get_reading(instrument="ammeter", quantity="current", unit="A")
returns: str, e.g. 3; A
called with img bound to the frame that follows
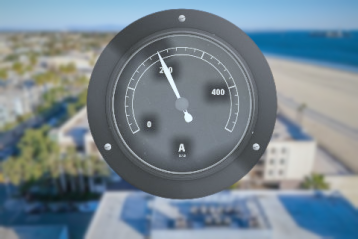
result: 200; A
